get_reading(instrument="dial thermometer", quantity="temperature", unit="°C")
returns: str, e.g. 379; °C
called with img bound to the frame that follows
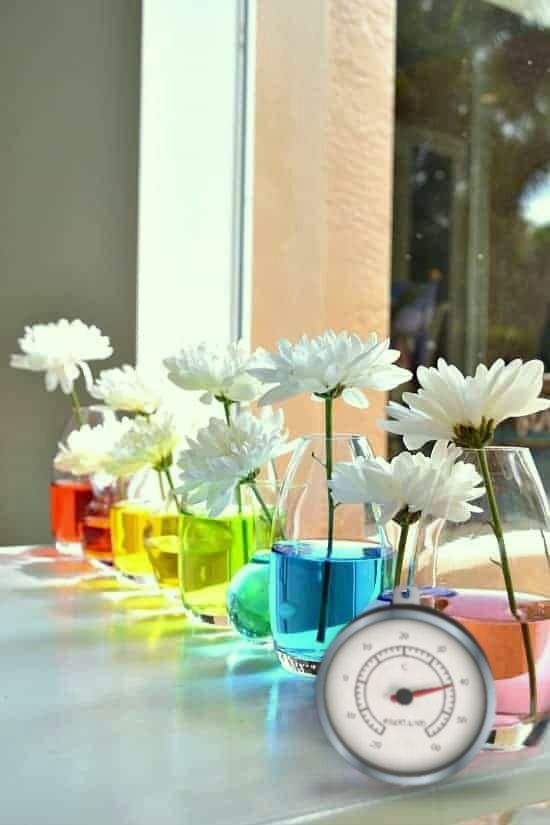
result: 40; °C
